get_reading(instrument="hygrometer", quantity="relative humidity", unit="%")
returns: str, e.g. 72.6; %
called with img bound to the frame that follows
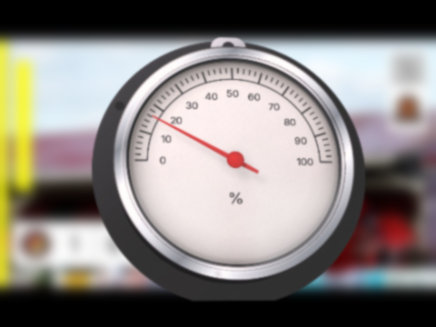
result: 16; %
